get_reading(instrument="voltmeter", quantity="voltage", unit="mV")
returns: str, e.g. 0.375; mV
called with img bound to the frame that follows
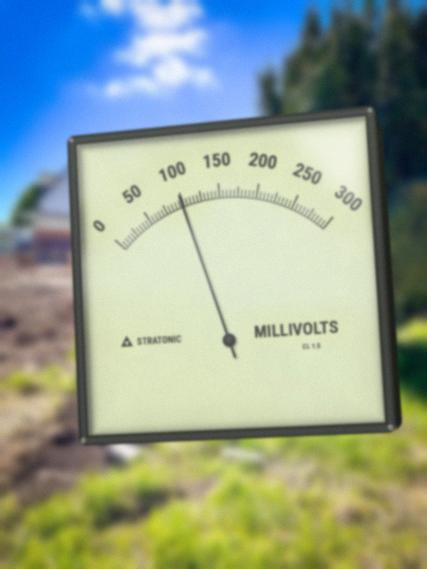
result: 100; mV
